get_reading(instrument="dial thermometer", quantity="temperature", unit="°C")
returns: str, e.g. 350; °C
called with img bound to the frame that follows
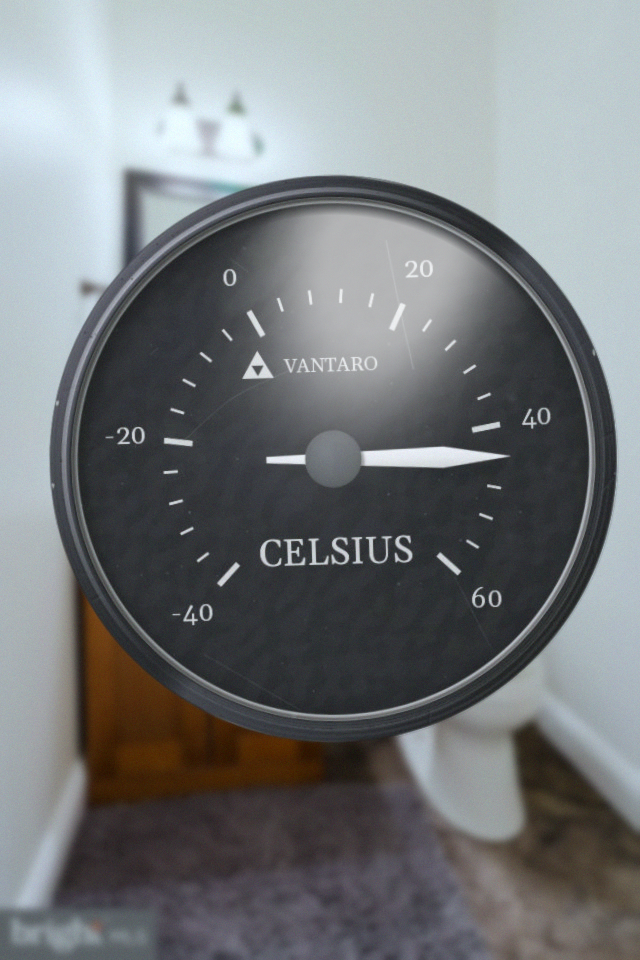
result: 44; °C
